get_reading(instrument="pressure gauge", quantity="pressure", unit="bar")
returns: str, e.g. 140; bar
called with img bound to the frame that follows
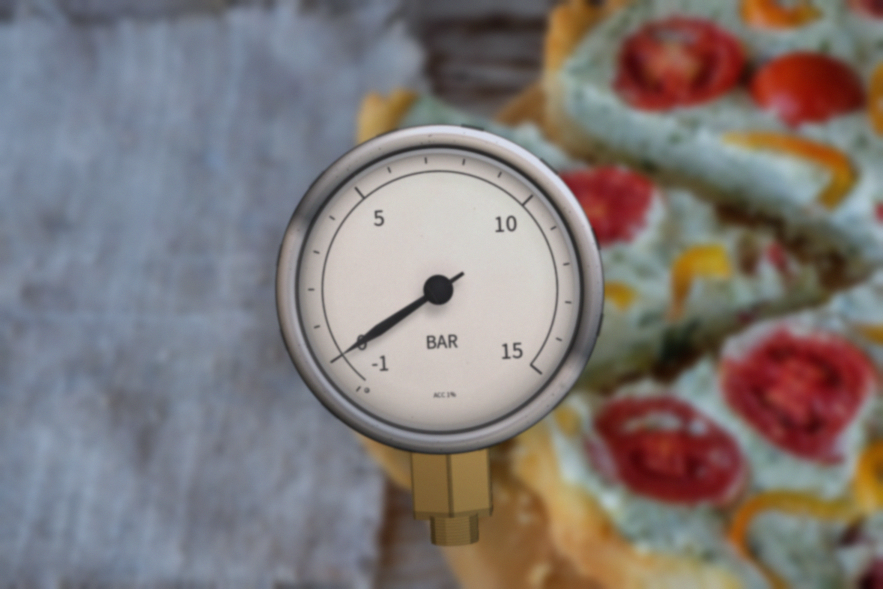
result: 0; bar
